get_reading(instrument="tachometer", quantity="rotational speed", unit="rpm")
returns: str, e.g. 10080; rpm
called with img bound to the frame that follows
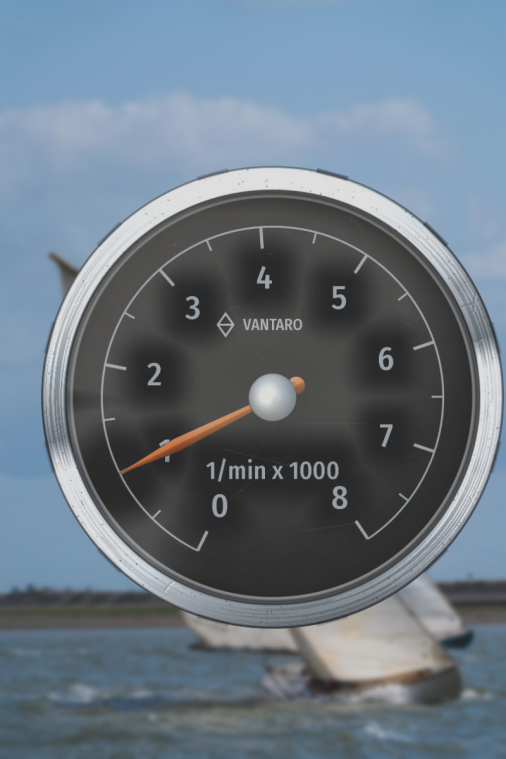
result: 1000; rpm
